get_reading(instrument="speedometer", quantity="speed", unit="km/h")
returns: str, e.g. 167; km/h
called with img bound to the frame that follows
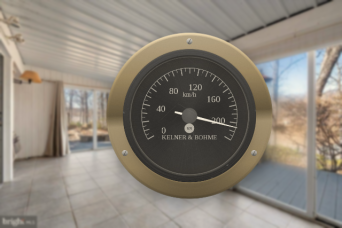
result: 205; km/h
